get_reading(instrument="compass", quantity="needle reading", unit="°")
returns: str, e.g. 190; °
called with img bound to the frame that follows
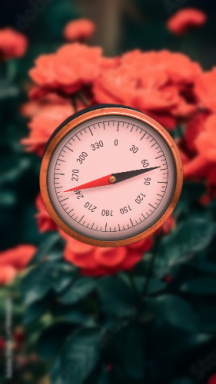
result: 250; °
